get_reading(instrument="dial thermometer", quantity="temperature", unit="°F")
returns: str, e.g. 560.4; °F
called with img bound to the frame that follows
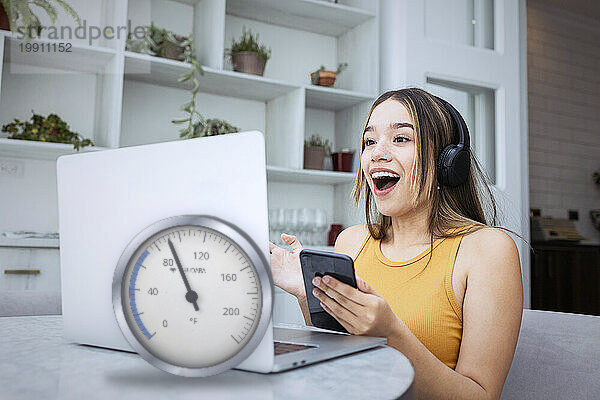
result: 92; °F
